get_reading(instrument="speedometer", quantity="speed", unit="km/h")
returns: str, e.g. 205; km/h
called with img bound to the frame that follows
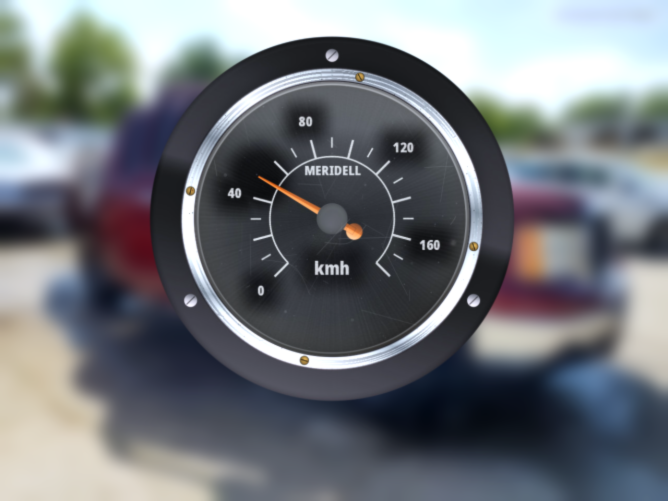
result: 50; km/h
